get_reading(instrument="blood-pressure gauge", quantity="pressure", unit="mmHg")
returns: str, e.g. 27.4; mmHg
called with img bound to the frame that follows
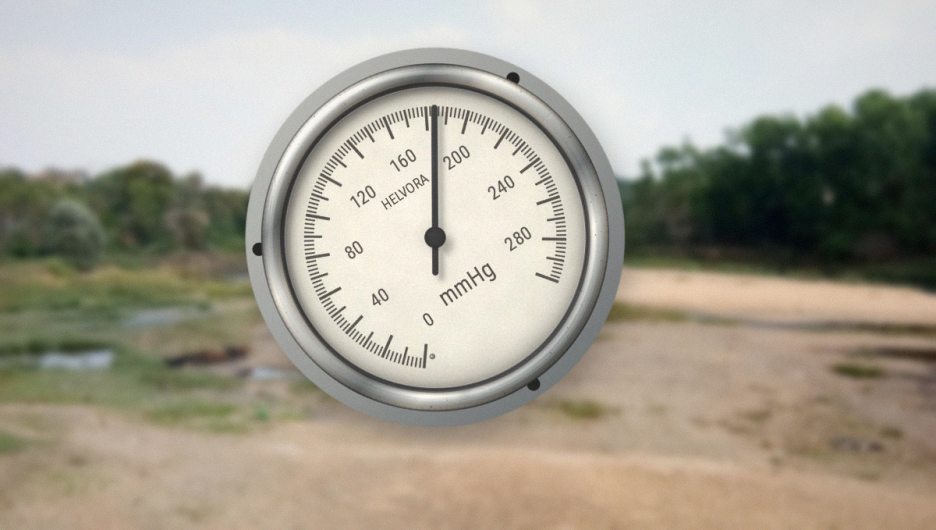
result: 184; mmHg
